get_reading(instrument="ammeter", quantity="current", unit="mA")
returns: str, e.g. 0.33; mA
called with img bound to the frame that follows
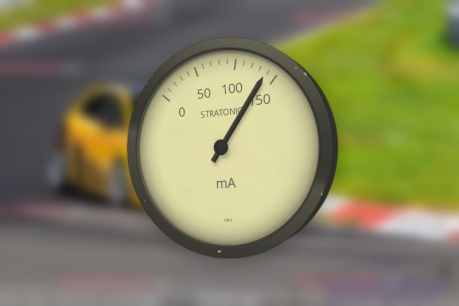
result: 140; mA
